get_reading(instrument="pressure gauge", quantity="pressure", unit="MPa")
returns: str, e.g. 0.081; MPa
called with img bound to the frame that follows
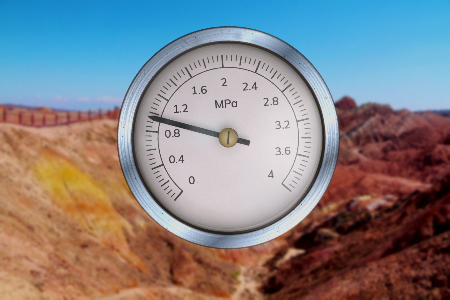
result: 0.95; MPa
